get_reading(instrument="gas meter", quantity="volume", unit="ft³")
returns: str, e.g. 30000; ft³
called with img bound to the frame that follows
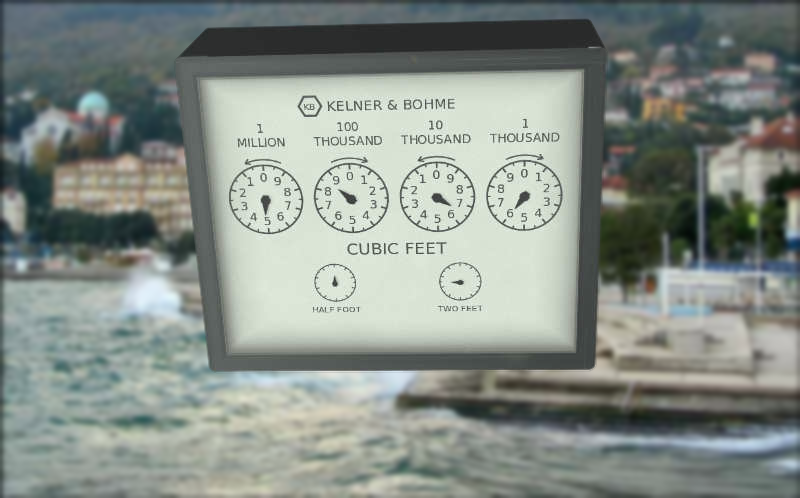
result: 486600; ft³
